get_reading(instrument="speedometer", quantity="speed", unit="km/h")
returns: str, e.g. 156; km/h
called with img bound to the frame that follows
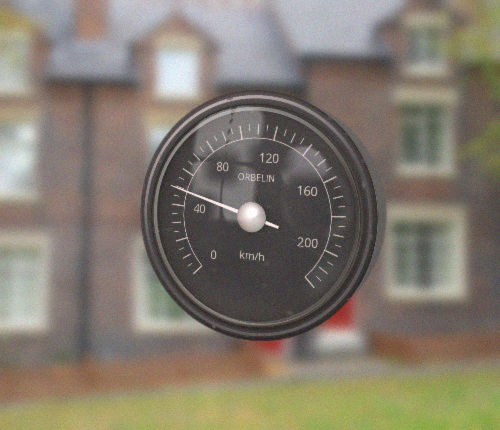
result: 50; km/h
